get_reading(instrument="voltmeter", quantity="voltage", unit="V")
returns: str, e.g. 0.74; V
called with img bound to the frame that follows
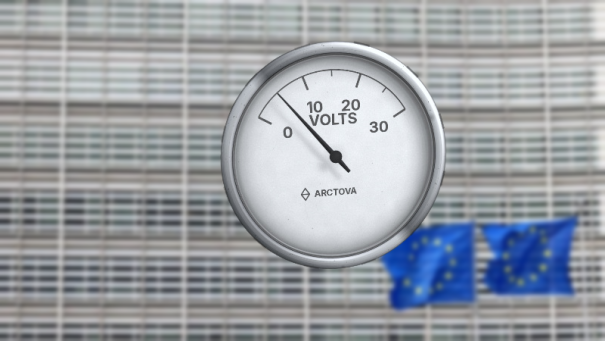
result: 5; V
